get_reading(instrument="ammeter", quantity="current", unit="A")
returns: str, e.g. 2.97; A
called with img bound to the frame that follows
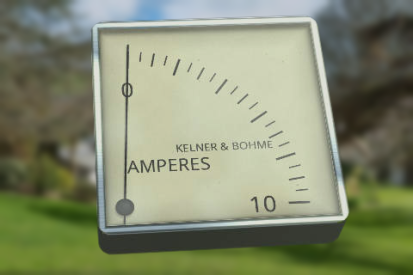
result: 0; A
